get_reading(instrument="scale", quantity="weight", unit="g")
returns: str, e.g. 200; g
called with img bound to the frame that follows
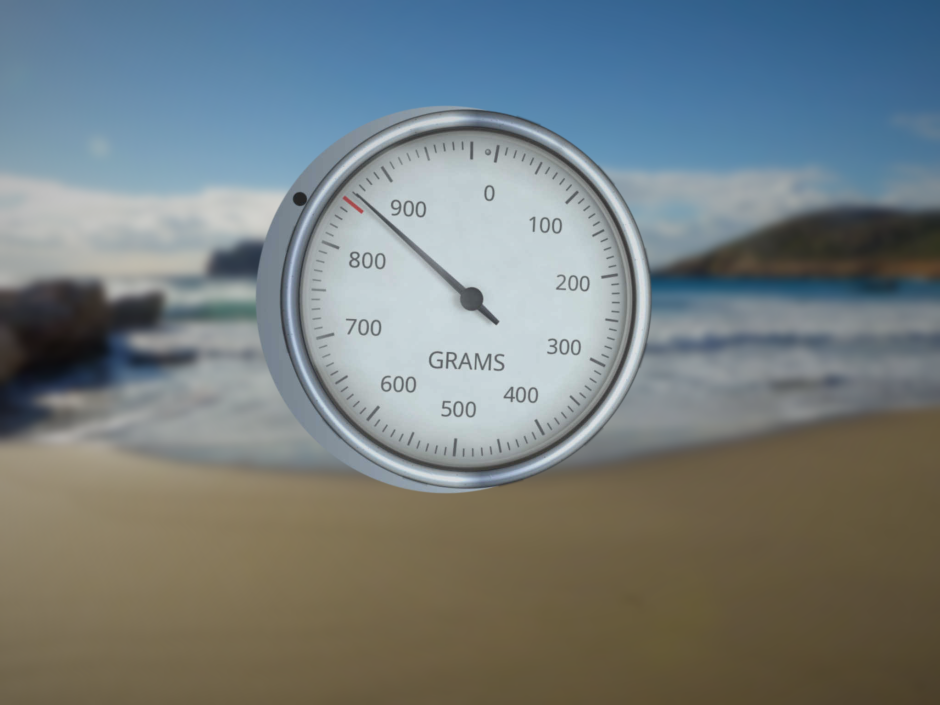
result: 860; g
